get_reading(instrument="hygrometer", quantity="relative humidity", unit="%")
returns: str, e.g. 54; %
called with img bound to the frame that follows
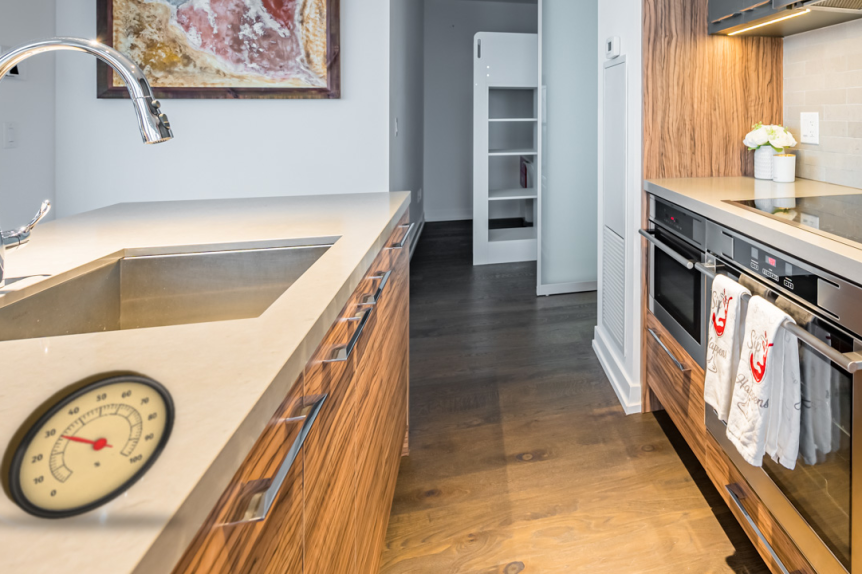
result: 30; %
